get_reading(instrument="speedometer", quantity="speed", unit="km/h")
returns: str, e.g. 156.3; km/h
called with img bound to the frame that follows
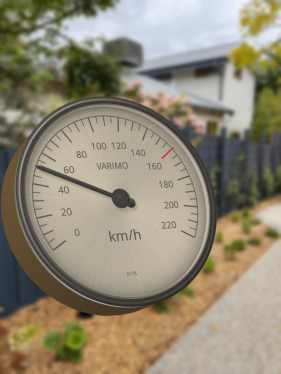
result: 50; km/h
